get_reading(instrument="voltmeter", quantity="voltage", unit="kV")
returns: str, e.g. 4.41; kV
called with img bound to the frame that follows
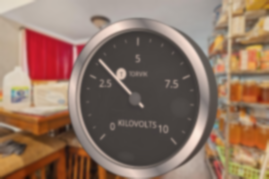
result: 3.25; kV
